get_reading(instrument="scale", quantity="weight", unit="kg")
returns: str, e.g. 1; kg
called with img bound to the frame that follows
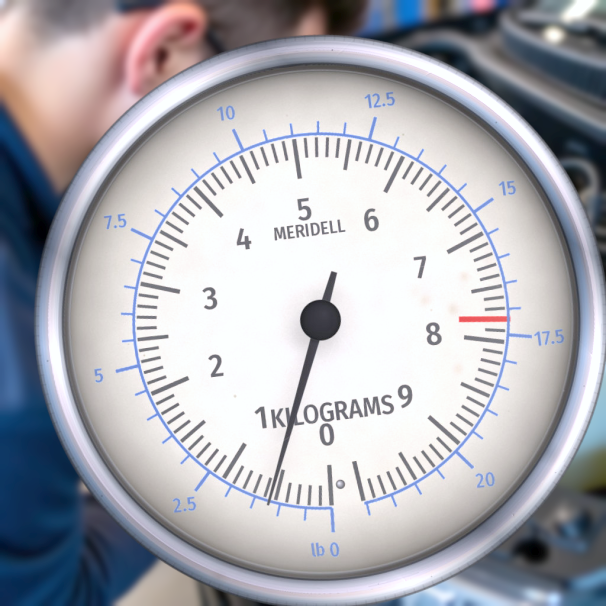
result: 0.55; kg
